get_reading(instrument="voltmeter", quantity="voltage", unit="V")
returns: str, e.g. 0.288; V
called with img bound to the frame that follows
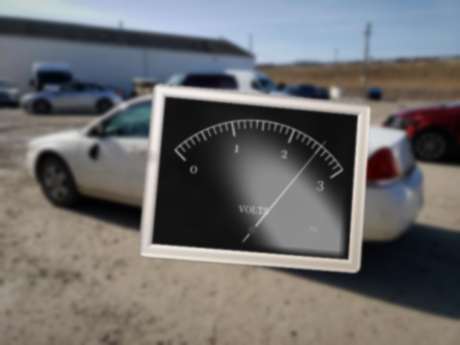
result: 2.5; V
